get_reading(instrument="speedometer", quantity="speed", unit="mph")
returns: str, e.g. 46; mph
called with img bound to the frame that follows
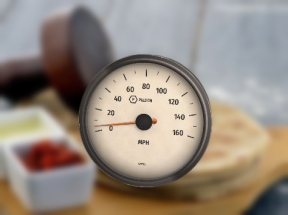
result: 5; mph
